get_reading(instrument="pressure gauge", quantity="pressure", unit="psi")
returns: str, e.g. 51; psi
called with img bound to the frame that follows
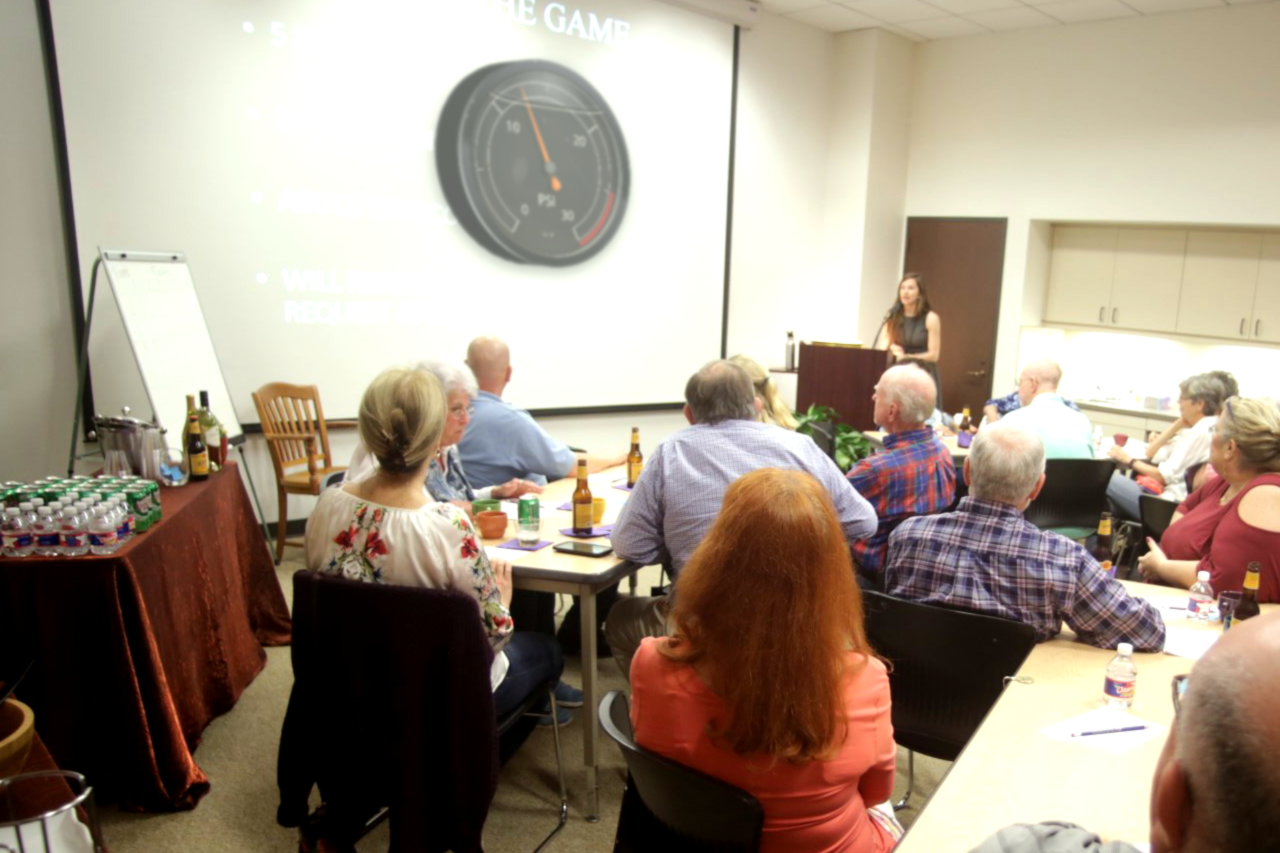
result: 12.5; psi
